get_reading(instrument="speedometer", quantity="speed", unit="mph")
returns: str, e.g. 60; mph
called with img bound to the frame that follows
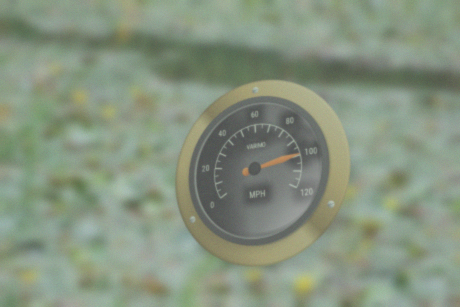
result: 100; mph
